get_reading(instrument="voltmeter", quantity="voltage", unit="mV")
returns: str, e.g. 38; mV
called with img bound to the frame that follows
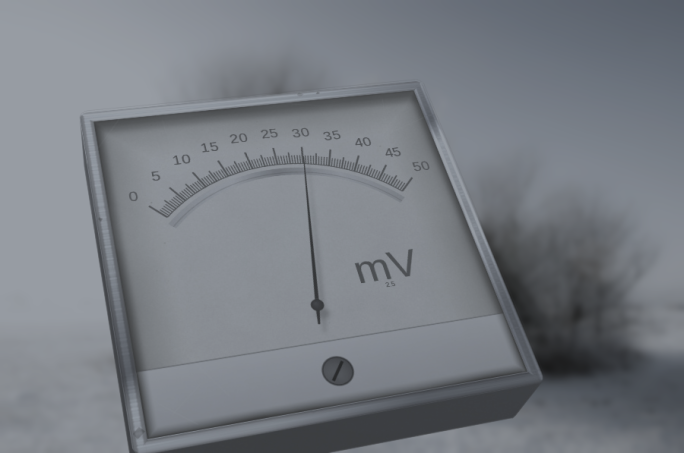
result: 30; mV
